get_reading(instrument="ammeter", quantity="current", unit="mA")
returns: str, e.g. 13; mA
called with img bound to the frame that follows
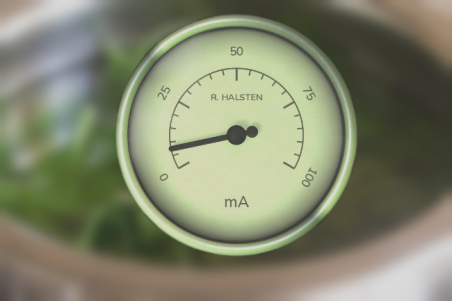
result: 7.5; mA
